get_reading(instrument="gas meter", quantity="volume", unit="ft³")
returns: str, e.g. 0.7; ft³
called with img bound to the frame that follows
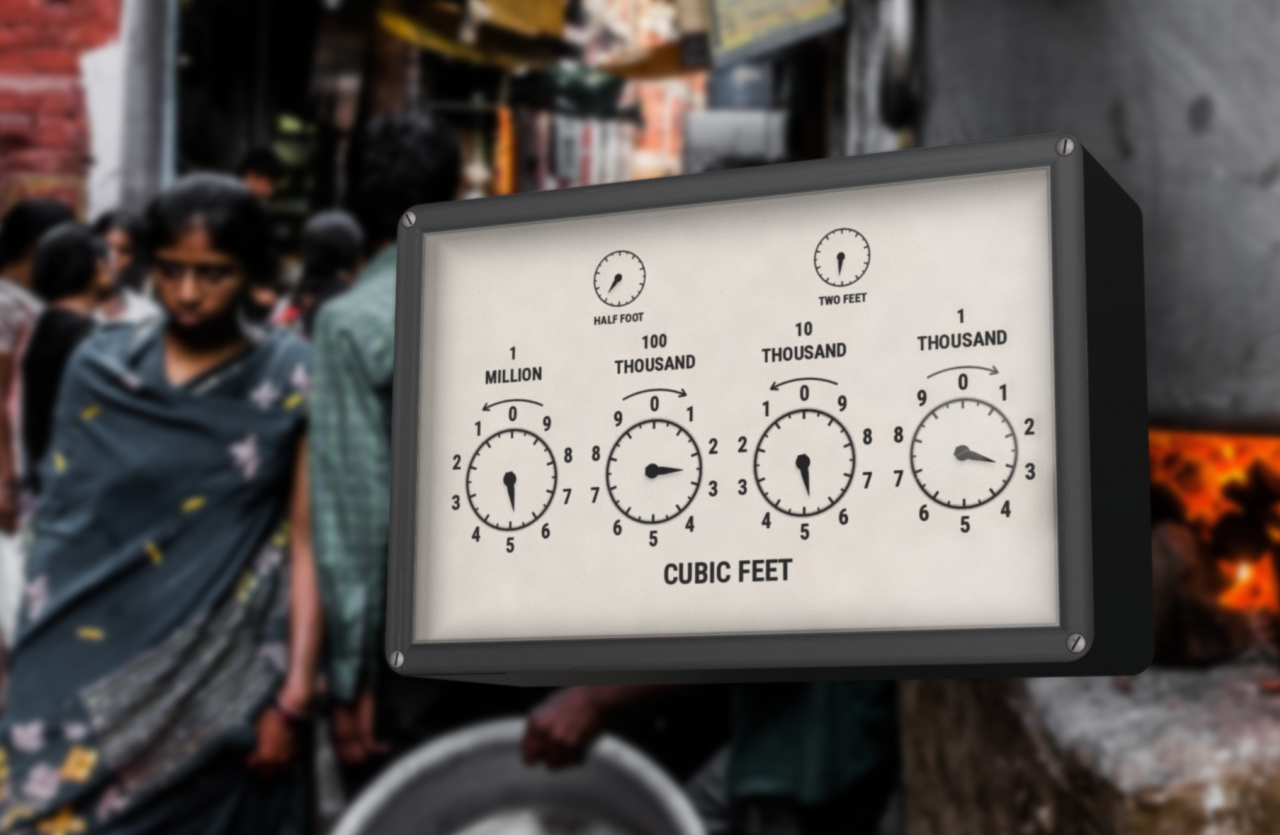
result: 525300; ft³
